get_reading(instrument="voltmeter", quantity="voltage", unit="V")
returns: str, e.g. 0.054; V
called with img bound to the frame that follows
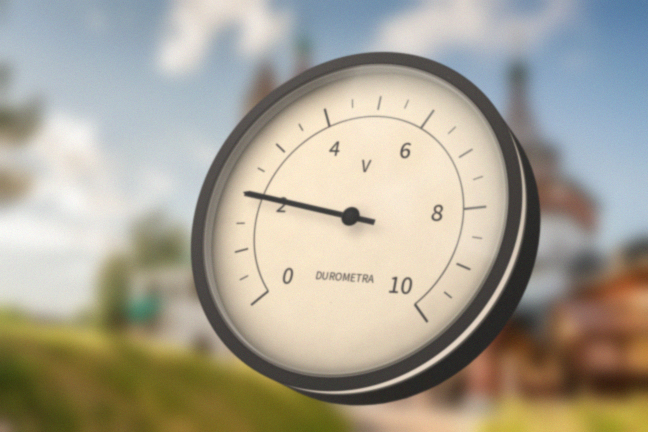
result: 2; V
